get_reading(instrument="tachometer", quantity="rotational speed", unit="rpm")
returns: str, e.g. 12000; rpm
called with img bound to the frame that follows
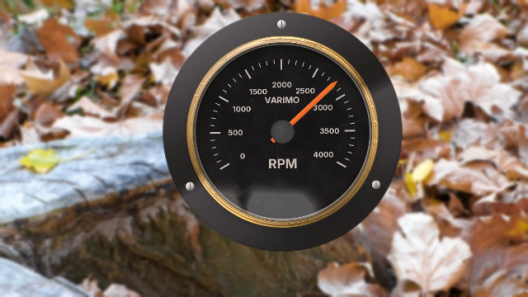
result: 2800; rpm
